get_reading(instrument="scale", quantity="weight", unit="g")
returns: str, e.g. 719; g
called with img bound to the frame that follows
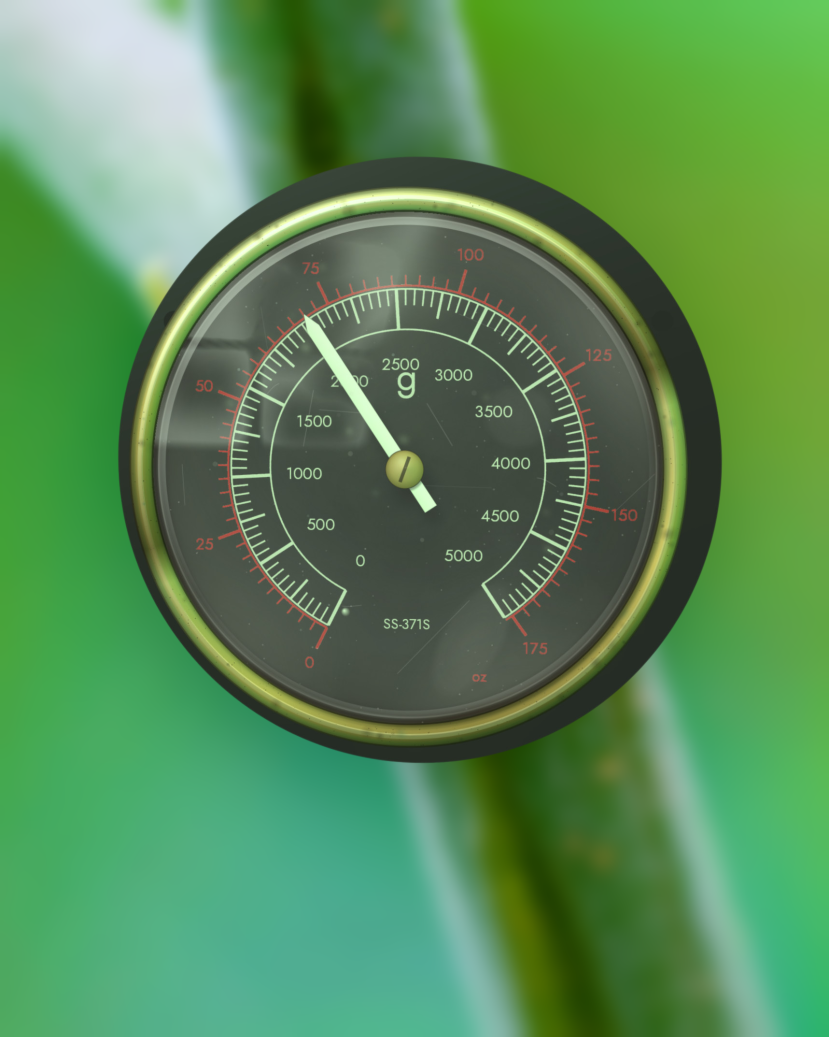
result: 2000; g
